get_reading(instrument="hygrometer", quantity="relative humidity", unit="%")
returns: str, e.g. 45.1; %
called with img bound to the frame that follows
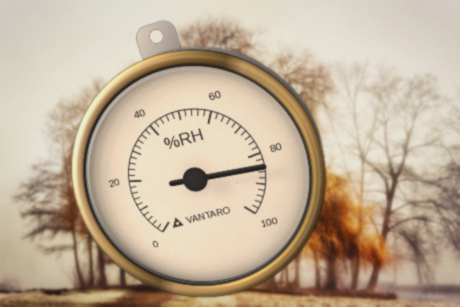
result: 84; %
